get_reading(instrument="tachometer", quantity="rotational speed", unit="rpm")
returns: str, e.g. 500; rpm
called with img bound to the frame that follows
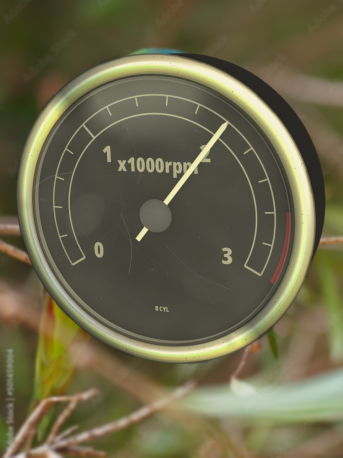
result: 2000; rpm
